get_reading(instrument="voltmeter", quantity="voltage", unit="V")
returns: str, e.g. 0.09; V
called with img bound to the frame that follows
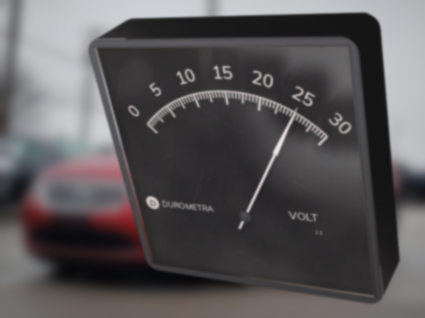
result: 25; V
